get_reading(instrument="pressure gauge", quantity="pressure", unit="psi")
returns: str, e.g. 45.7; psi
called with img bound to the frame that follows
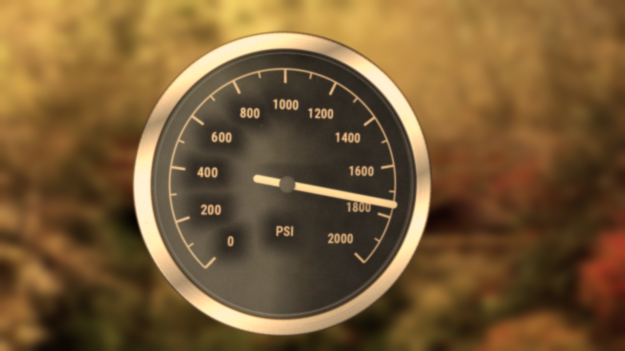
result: 1750; psi
